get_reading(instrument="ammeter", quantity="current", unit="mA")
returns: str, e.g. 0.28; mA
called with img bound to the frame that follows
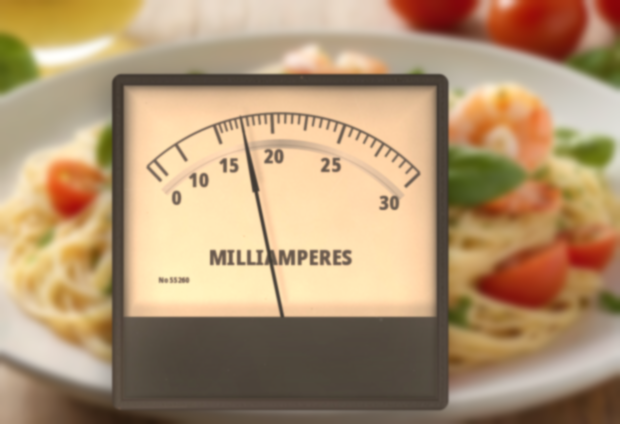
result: 17.5; mA
